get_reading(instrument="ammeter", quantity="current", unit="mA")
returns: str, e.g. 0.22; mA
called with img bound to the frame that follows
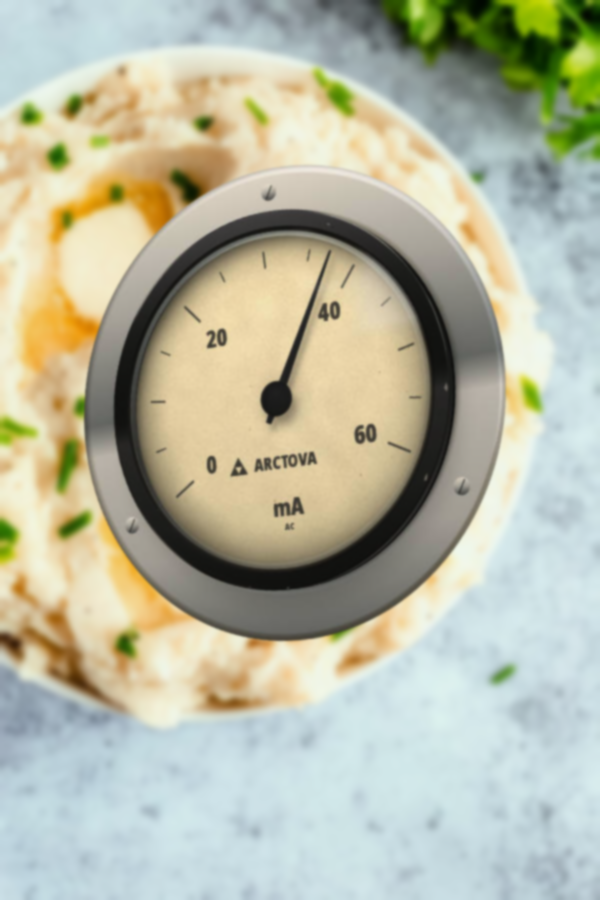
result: 37.5; mA
